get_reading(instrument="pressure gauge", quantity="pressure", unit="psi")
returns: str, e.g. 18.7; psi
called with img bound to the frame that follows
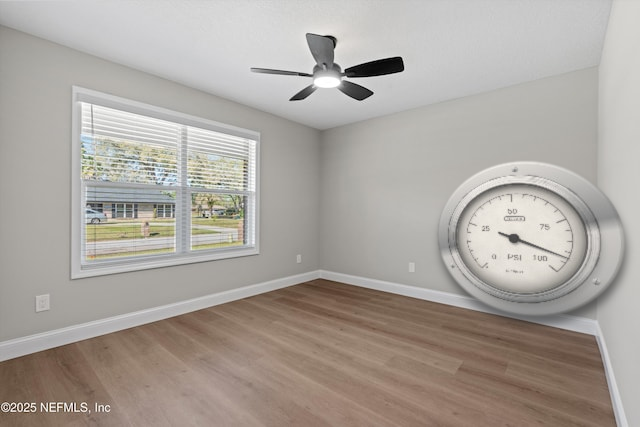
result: 92.5; psi
